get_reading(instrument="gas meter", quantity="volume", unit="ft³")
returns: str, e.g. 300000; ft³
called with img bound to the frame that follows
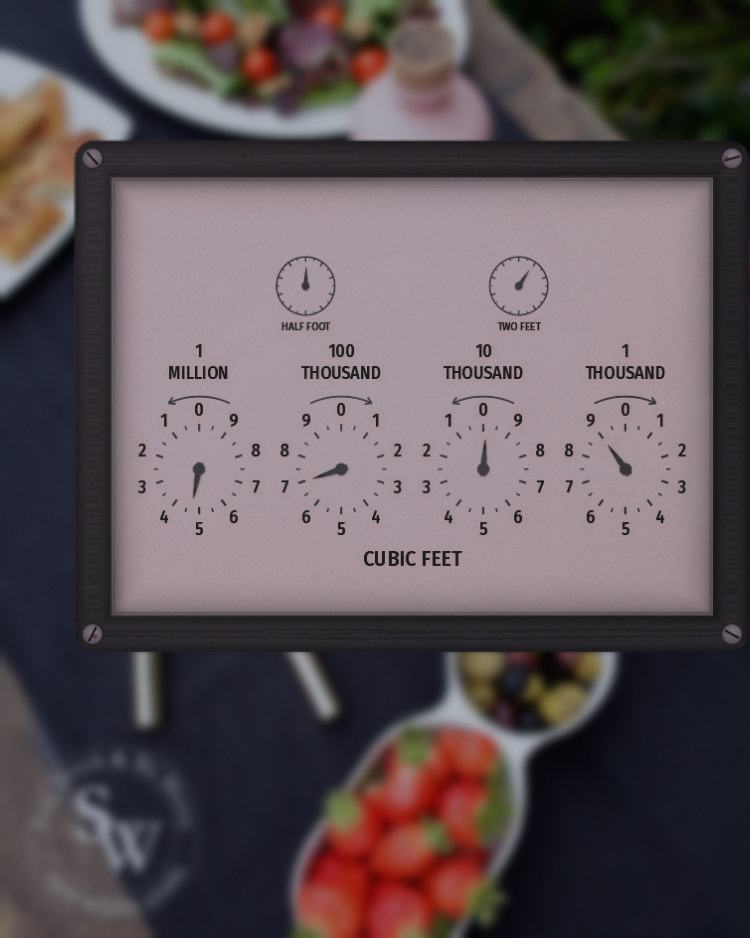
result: 469900; ft³
